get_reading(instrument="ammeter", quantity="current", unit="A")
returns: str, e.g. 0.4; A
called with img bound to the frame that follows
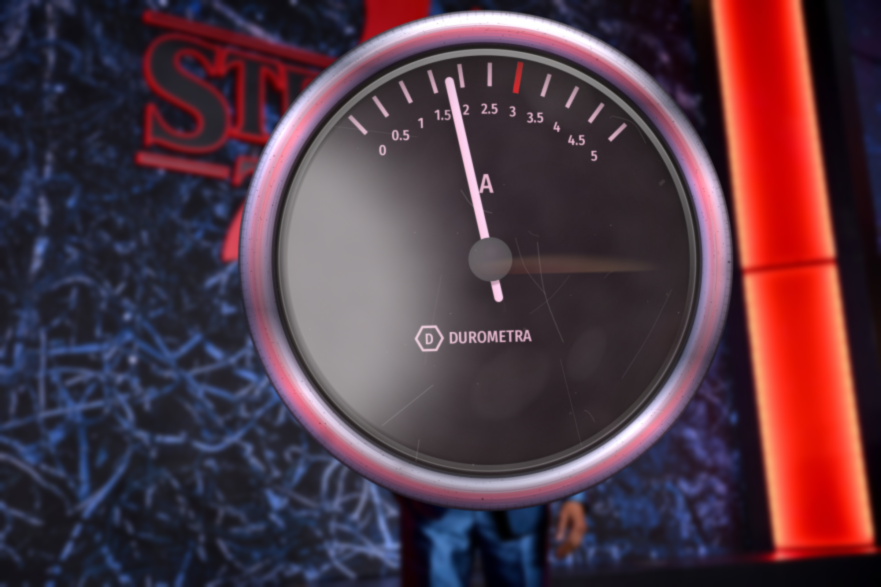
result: 1.75; A
